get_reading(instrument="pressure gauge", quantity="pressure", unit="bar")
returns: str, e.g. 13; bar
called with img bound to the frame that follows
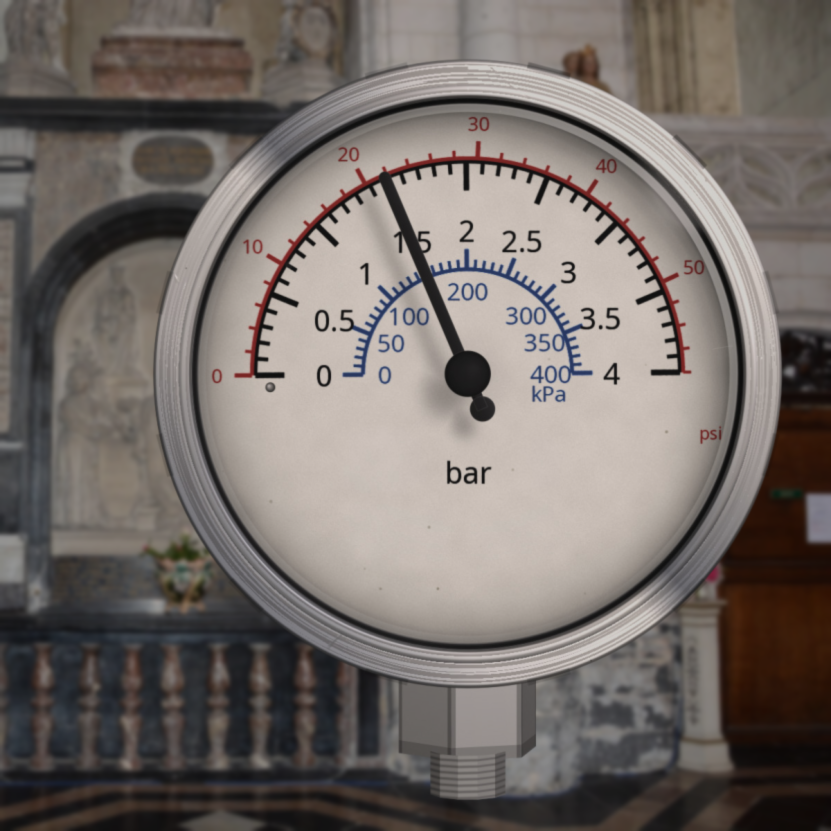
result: 1.5; bar
